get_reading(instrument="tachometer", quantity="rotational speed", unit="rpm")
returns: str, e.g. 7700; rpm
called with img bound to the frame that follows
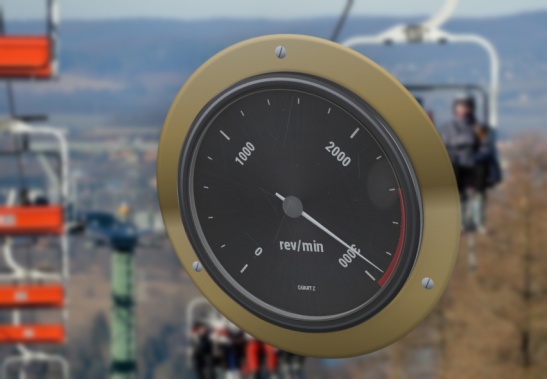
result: 2900; rpm
